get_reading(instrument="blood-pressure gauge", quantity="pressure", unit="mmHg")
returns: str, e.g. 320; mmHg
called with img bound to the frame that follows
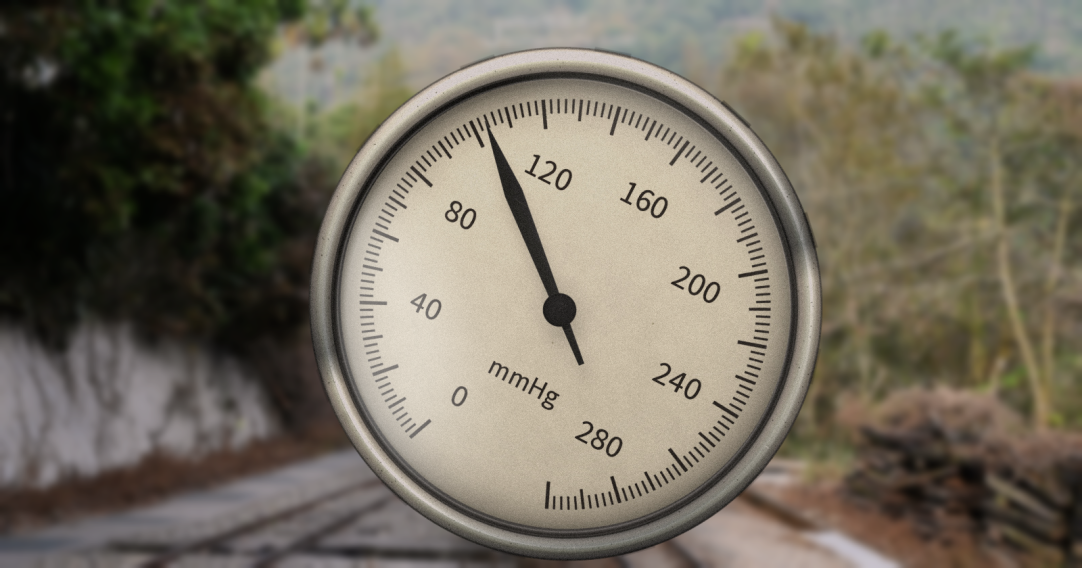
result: 104; mmHg
